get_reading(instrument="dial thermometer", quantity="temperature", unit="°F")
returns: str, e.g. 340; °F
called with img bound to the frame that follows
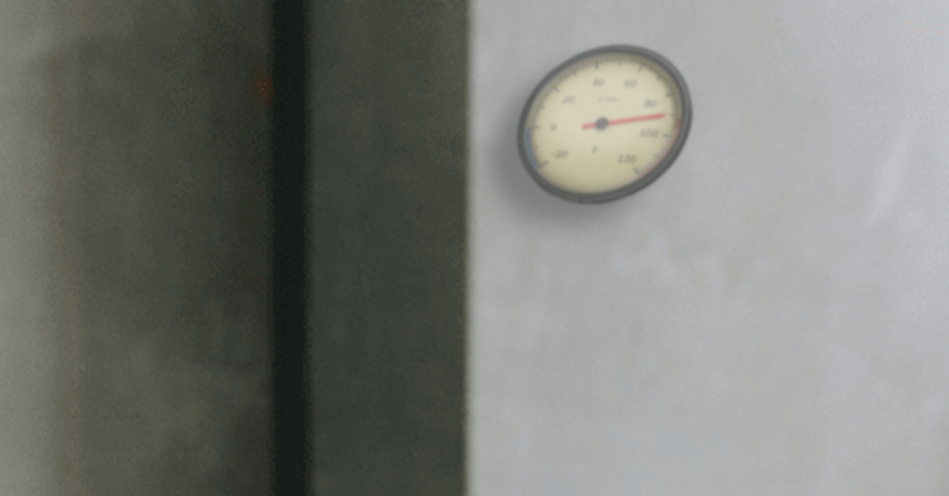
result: 90; °F
